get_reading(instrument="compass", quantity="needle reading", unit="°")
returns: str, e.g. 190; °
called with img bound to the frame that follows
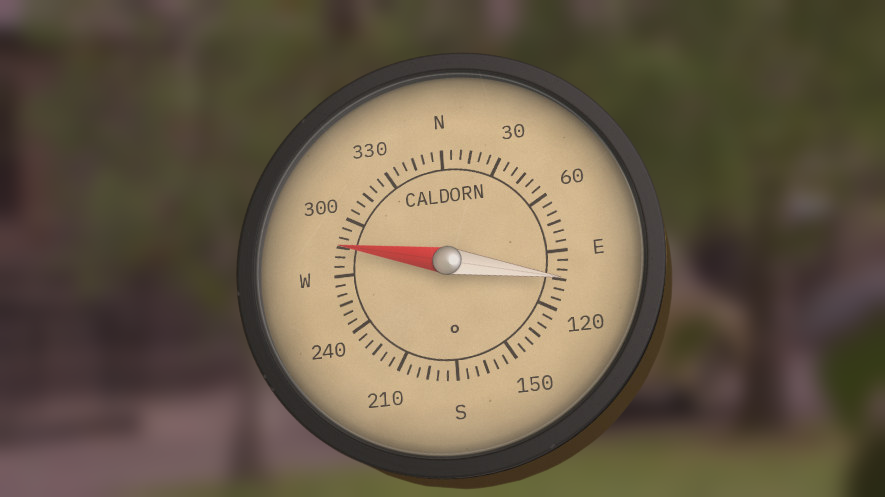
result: 285; °
